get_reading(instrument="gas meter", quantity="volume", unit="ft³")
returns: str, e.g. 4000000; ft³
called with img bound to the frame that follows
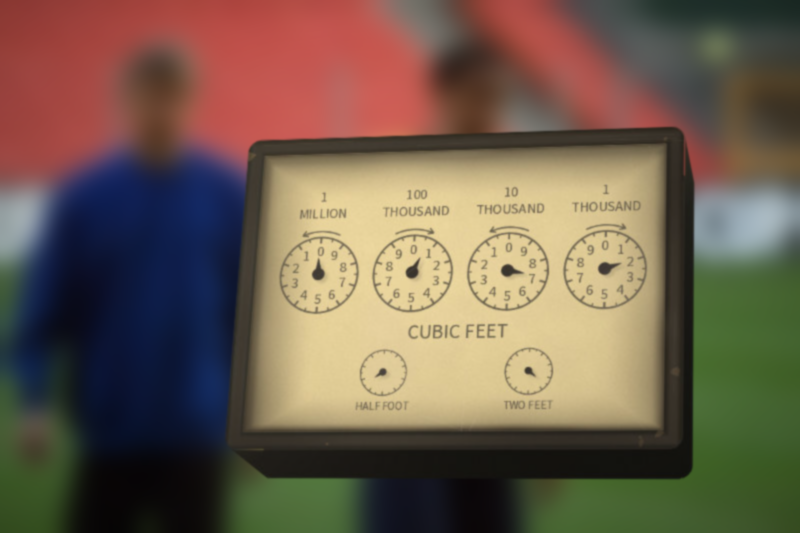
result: 7200; ft³
